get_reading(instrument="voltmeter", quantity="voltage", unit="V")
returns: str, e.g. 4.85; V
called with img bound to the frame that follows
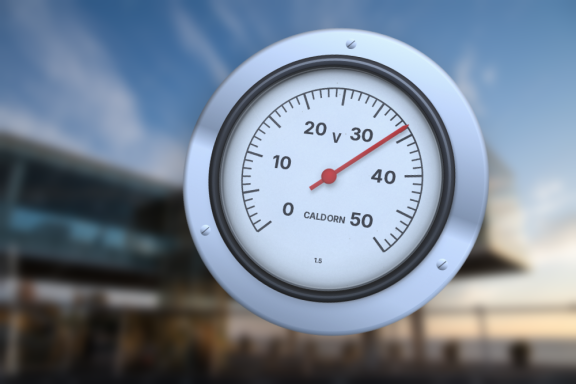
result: 34; V
